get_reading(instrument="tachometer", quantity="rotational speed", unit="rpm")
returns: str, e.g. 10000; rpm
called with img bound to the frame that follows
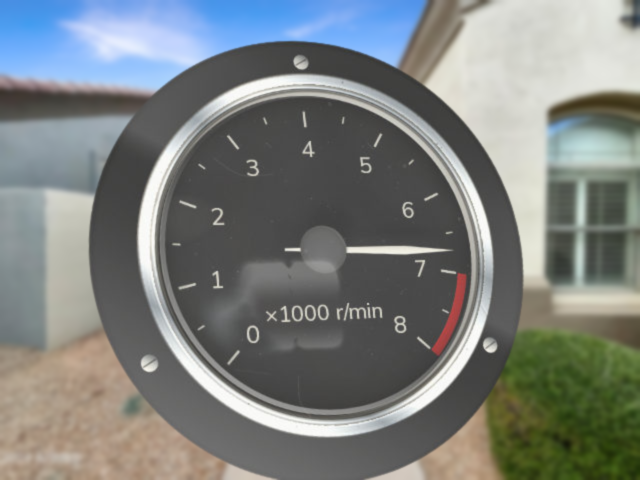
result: 6750; rpm
